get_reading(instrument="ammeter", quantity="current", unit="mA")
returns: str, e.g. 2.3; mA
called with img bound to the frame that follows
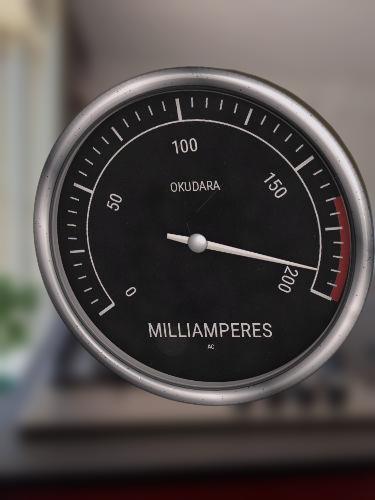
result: 190; mA
